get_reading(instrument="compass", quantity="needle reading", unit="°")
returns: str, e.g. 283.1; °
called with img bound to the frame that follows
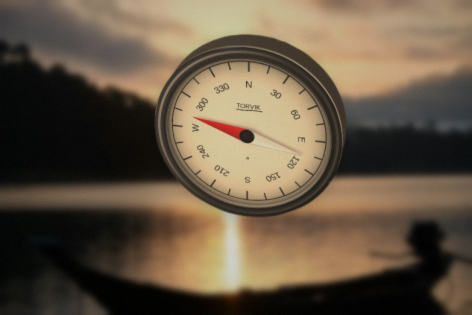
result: 285; °
